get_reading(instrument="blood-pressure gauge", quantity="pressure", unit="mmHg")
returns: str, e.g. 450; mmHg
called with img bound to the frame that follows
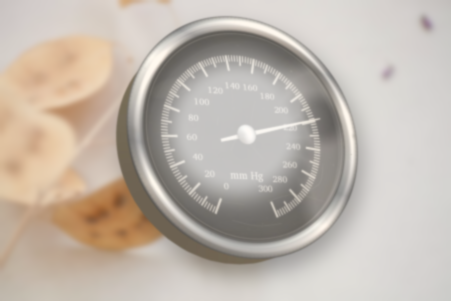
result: 220; mmHg
